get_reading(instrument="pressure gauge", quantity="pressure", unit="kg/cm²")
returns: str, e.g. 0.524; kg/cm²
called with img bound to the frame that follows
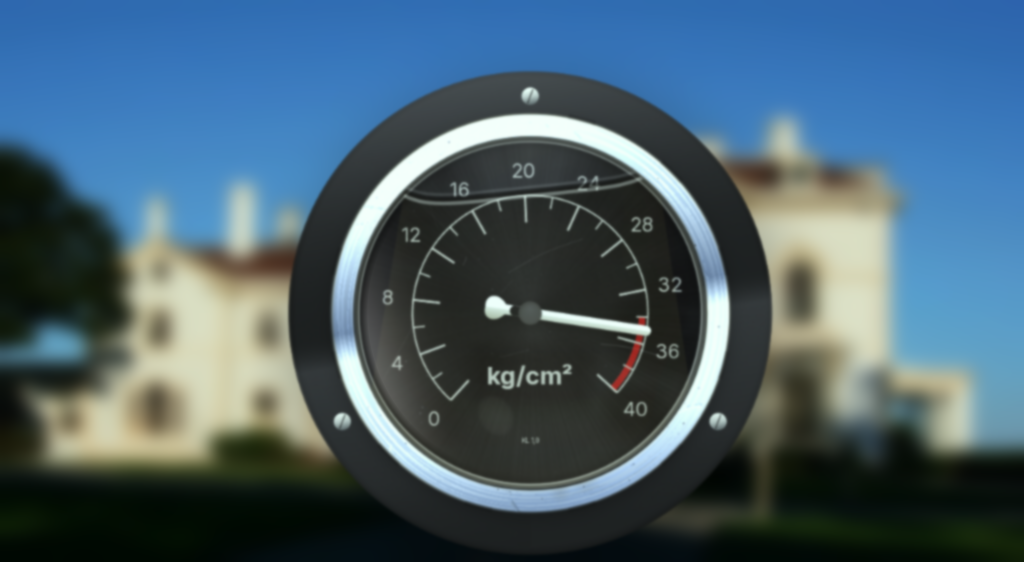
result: 35; kg/cm²
